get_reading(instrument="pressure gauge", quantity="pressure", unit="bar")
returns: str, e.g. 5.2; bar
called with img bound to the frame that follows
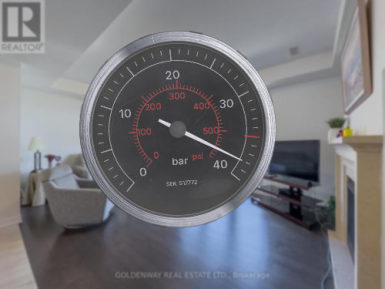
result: 38; bar
